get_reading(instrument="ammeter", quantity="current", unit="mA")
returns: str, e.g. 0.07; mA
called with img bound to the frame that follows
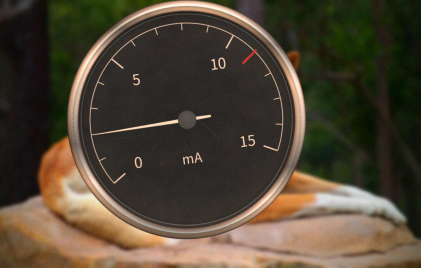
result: 2; mA
